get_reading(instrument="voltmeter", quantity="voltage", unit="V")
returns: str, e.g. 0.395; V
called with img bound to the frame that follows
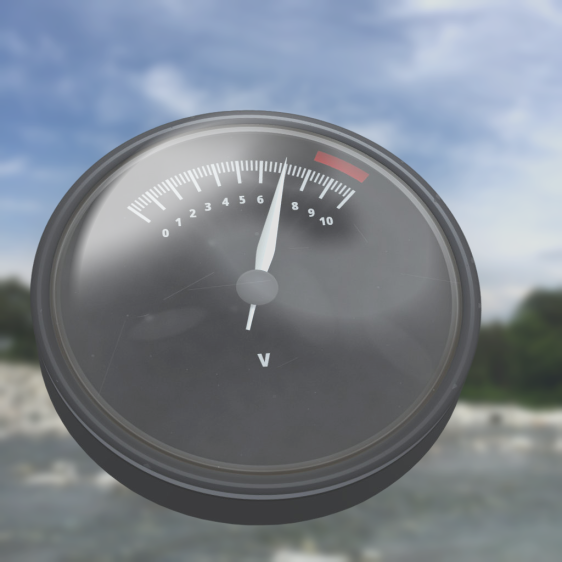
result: 7; V
